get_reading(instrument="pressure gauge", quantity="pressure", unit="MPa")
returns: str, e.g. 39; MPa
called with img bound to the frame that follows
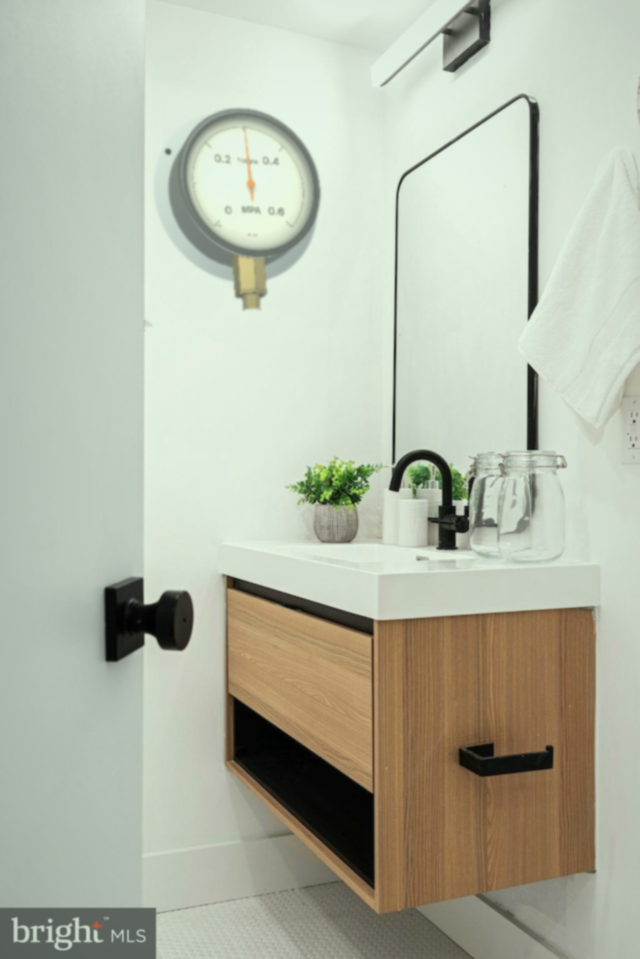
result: 0.3; MPa
